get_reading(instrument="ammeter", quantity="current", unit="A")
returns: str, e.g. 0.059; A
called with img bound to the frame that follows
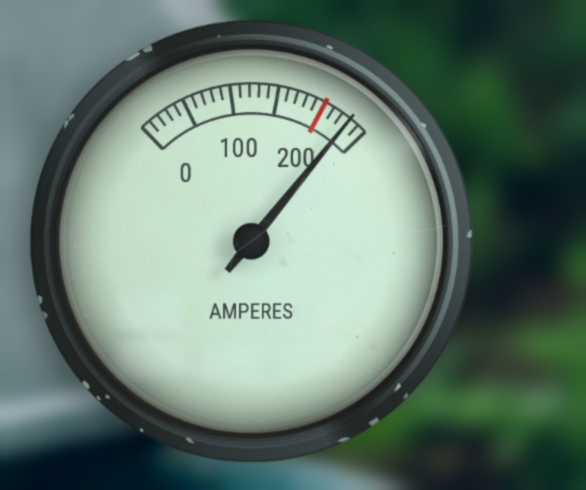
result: 230; A
